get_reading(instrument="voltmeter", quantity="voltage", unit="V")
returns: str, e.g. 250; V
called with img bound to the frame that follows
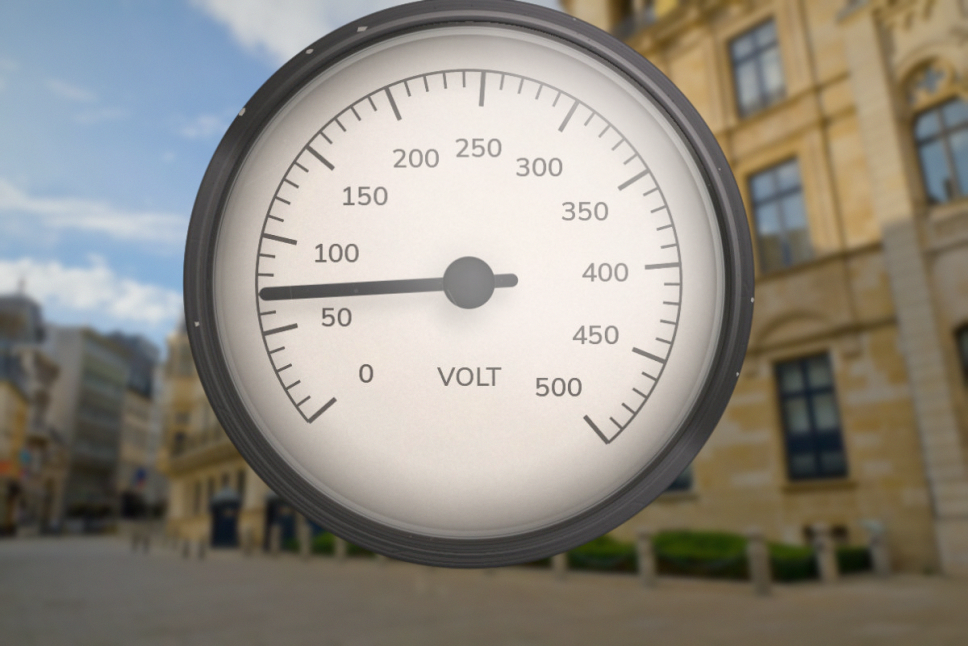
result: 70; V
